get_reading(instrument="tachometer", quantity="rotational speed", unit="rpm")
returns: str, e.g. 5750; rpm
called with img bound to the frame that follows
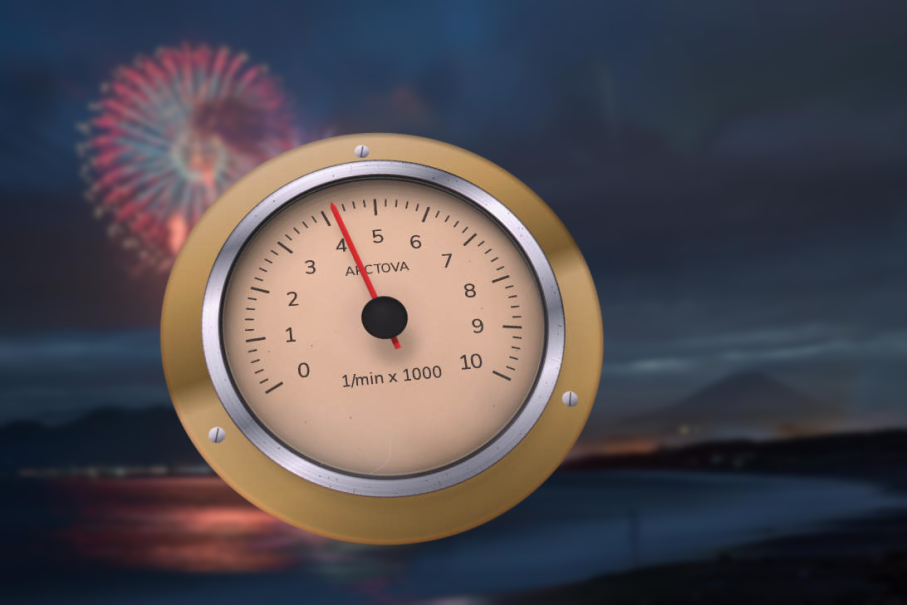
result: 4200; rpm
